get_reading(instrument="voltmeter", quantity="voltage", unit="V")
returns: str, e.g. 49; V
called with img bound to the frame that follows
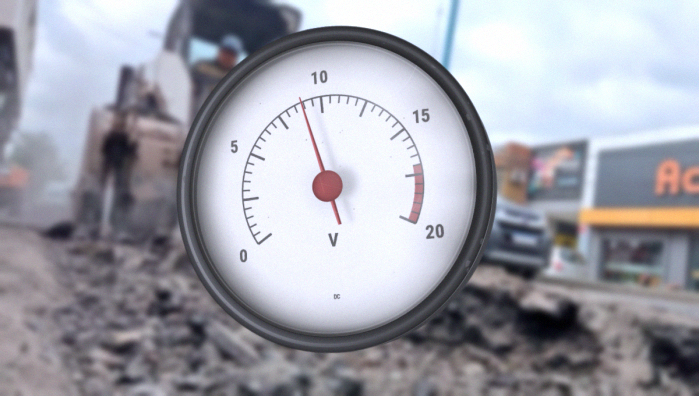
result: 9; V
